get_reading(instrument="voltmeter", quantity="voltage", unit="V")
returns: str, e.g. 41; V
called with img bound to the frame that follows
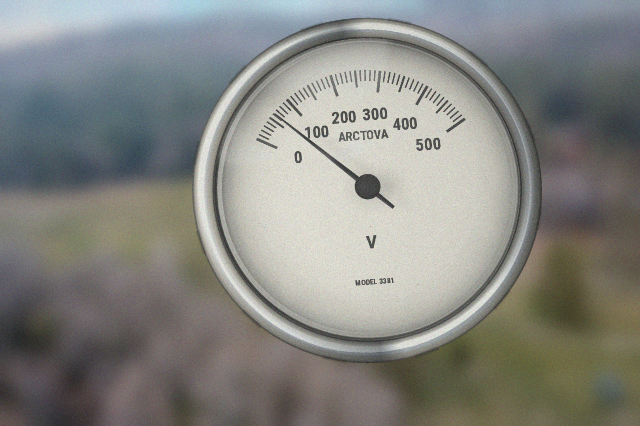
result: 60; V
